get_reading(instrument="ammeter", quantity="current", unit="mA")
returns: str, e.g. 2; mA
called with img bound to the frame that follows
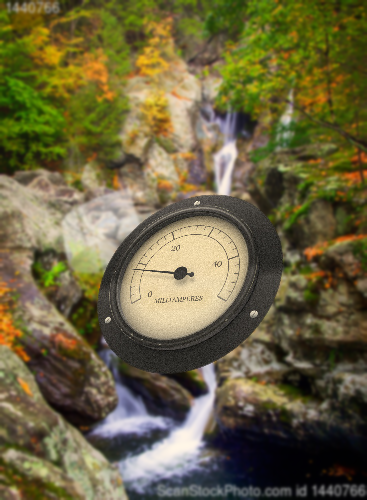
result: 8; mA
